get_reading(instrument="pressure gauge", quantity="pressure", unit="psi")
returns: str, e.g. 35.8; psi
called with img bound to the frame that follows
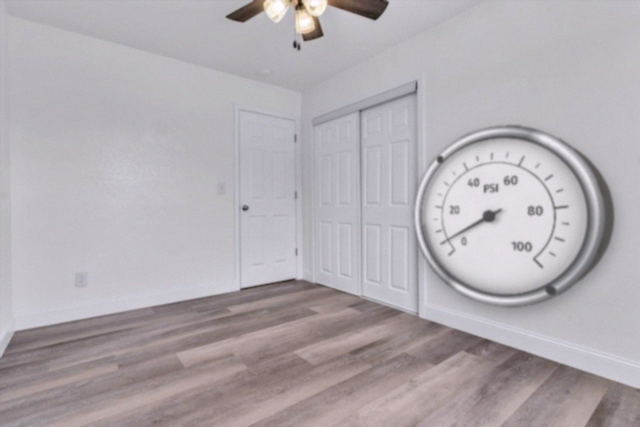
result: 5; psi
